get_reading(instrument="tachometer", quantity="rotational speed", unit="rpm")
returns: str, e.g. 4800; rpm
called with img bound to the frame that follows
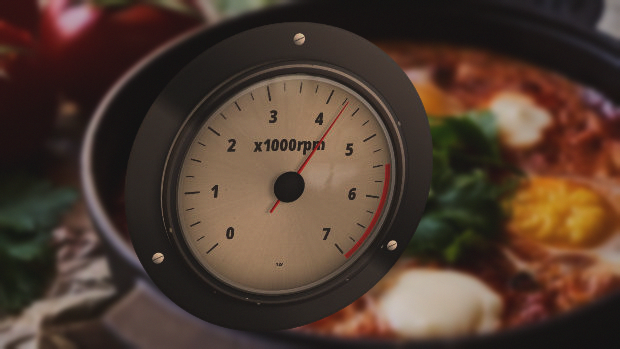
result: 4250; rpm
